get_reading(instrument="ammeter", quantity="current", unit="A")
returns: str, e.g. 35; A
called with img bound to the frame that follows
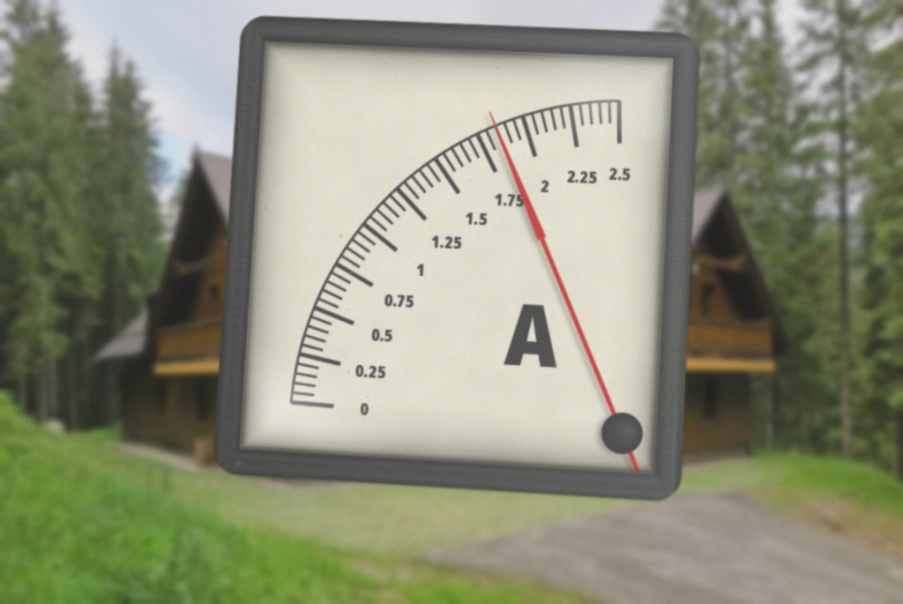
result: 1.85; A
